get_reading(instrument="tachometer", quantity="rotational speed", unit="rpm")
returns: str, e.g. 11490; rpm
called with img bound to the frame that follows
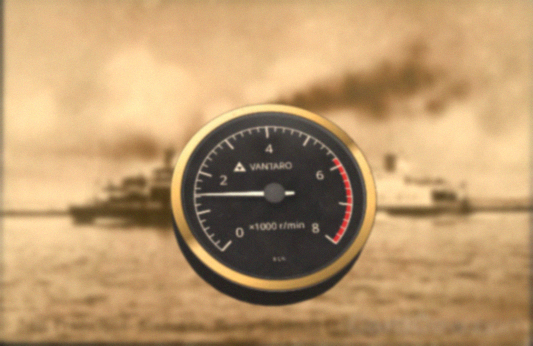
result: 1400; rpm
